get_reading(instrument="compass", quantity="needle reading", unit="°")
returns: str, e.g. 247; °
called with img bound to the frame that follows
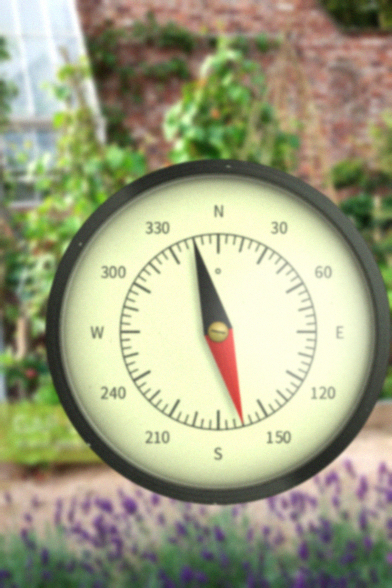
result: 165; °
